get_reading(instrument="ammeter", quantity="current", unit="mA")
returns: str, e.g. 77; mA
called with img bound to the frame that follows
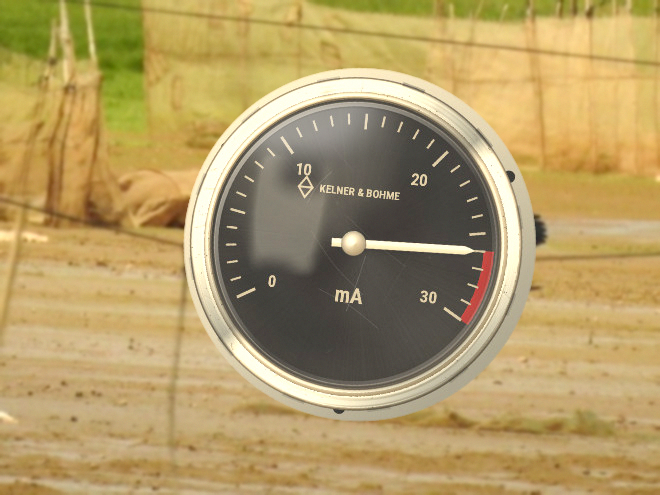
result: 26; mA
